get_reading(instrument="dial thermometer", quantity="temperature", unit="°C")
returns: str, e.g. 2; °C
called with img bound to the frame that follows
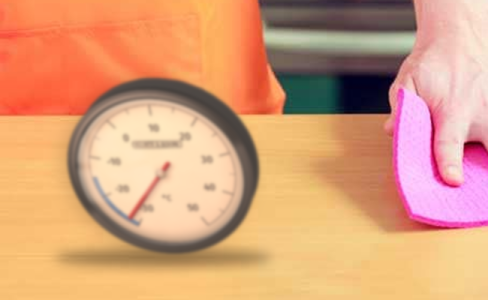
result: -27.5; °C
